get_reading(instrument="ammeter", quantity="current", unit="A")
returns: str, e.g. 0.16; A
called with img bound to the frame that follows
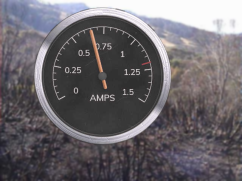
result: 0.65; A
